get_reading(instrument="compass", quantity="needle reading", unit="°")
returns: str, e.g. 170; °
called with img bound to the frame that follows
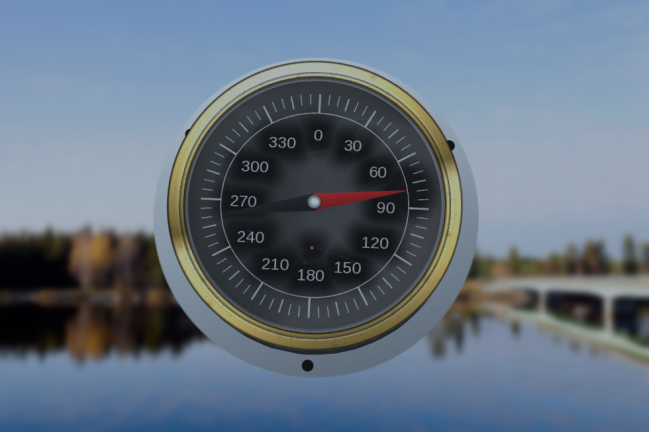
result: 80; °
